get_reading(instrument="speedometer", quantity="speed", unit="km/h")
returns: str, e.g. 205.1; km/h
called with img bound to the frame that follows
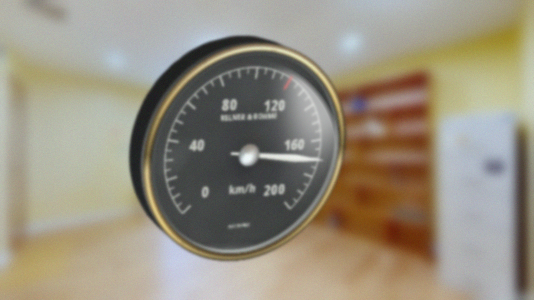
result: 170; km/h
